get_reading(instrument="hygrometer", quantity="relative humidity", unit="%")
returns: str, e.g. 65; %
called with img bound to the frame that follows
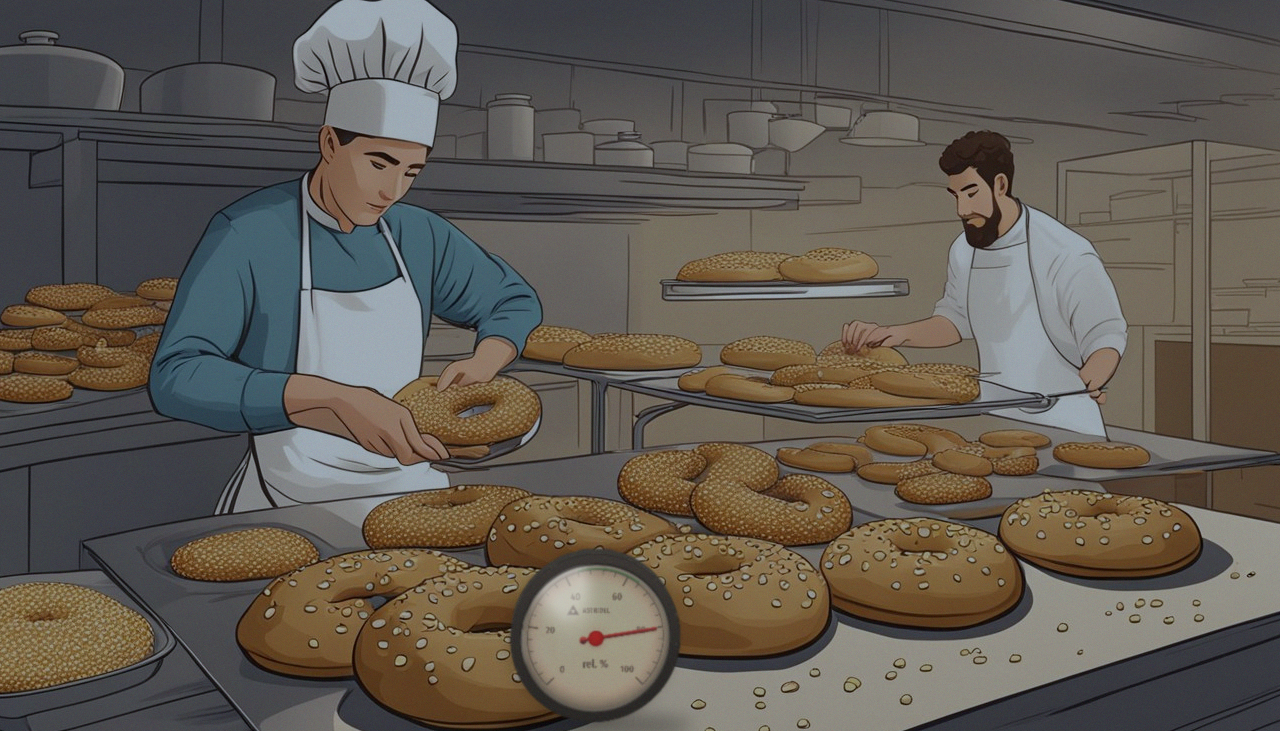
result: 80; %
